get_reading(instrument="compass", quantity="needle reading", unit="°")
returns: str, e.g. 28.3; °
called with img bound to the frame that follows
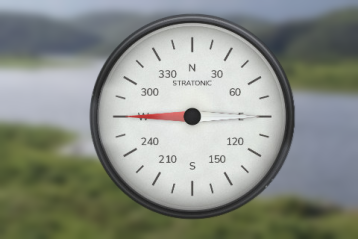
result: 270; °
